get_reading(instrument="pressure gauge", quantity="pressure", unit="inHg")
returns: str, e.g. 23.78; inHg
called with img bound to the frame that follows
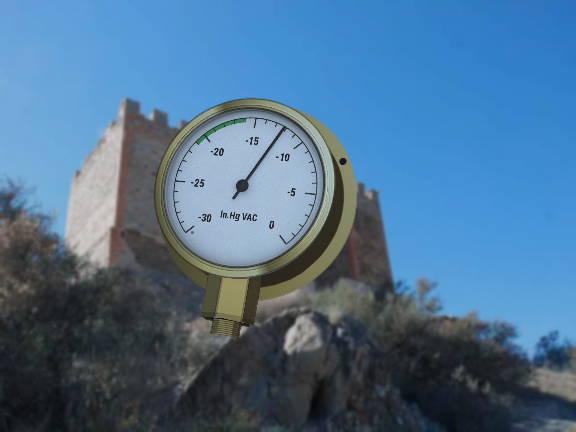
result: -12; inHg
